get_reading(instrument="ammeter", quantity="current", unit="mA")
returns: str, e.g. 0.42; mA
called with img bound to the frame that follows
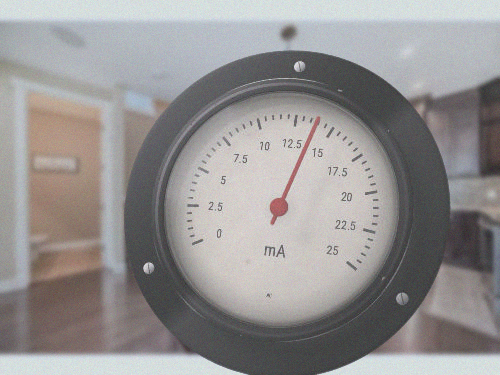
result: 14; mA
